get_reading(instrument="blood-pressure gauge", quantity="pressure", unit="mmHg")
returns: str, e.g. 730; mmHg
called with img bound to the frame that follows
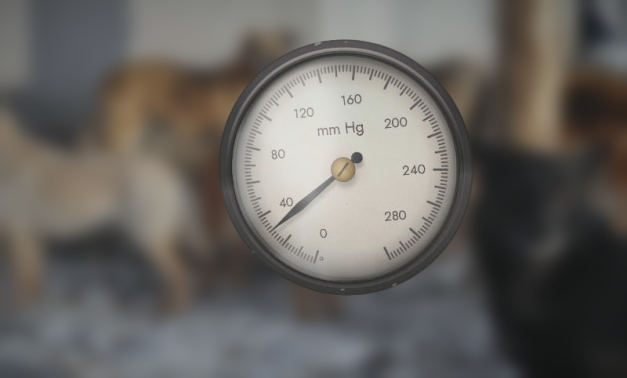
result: 30; mmHg
